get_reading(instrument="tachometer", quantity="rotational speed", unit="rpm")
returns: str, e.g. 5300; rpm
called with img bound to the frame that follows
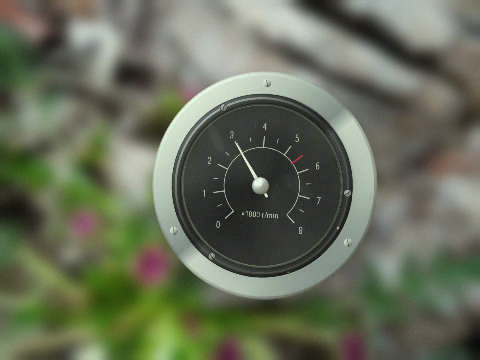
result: 3000; rpm
